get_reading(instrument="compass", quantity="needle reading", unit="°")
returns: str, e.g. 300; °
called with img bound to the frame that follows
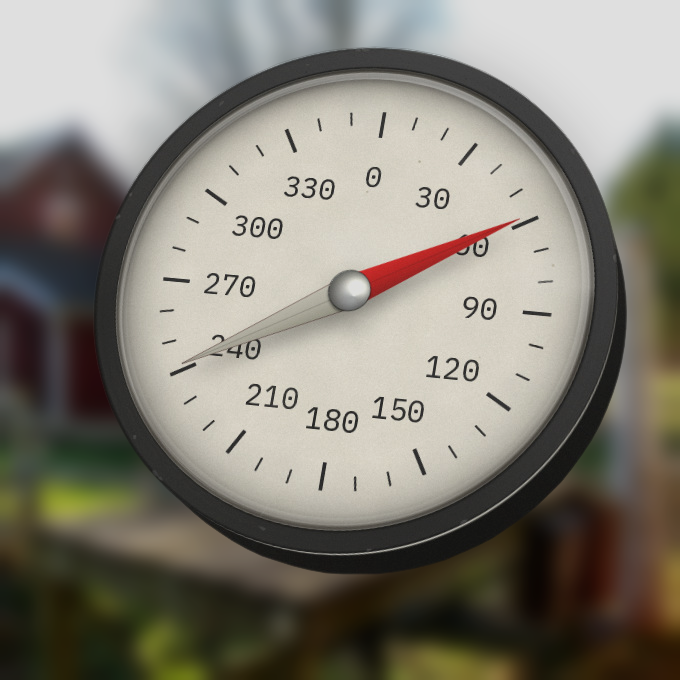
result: 60; °
